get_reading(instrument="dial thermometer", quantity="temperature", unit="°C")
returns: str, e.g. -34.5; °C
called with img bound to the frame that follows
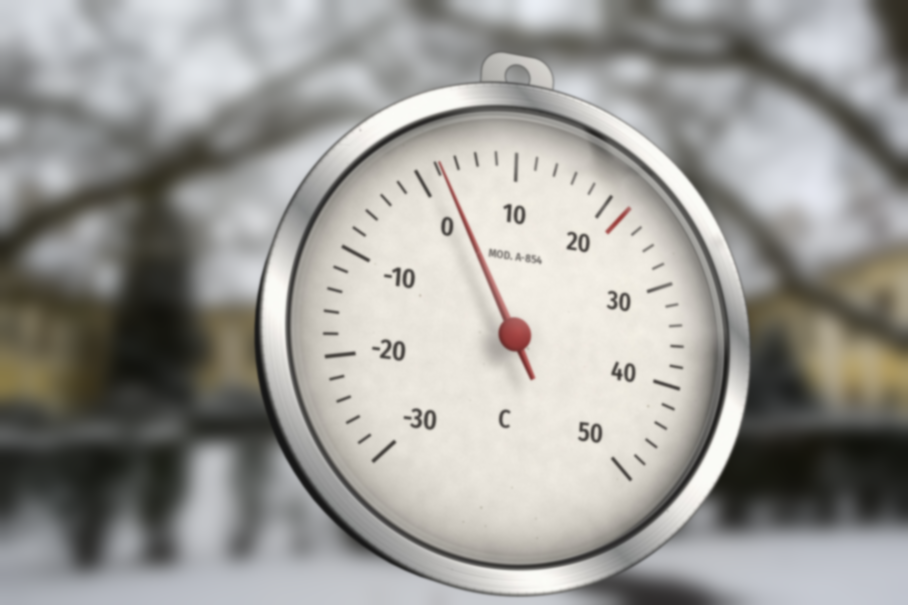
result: 2; °C
